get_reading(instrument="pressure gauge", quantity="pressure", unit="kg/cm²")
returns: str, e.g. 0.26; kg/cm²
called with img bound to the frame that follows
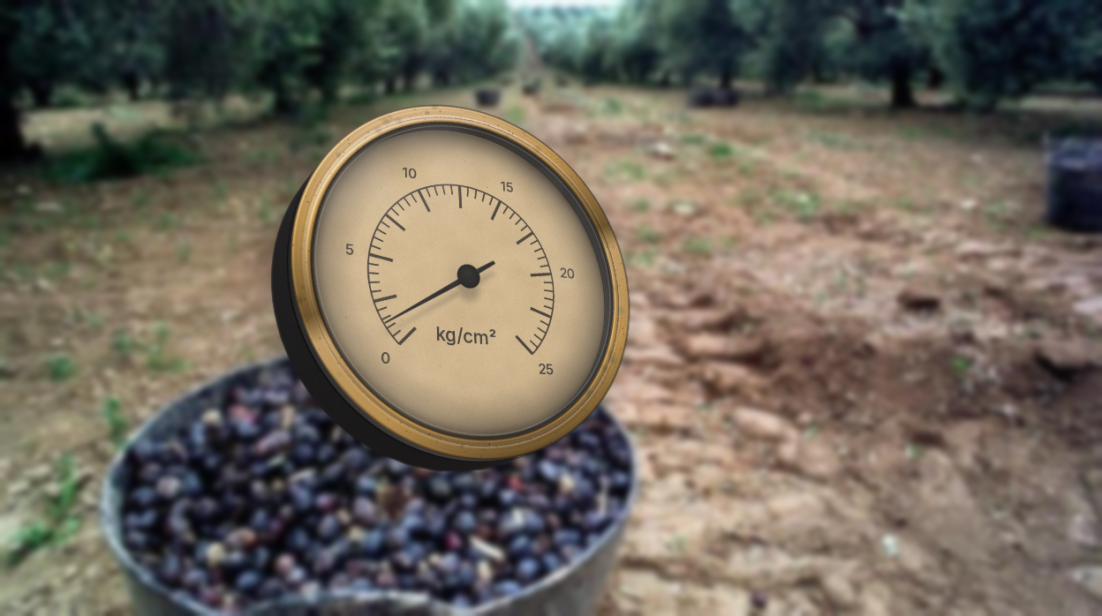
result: 1.25; kg/cm²
